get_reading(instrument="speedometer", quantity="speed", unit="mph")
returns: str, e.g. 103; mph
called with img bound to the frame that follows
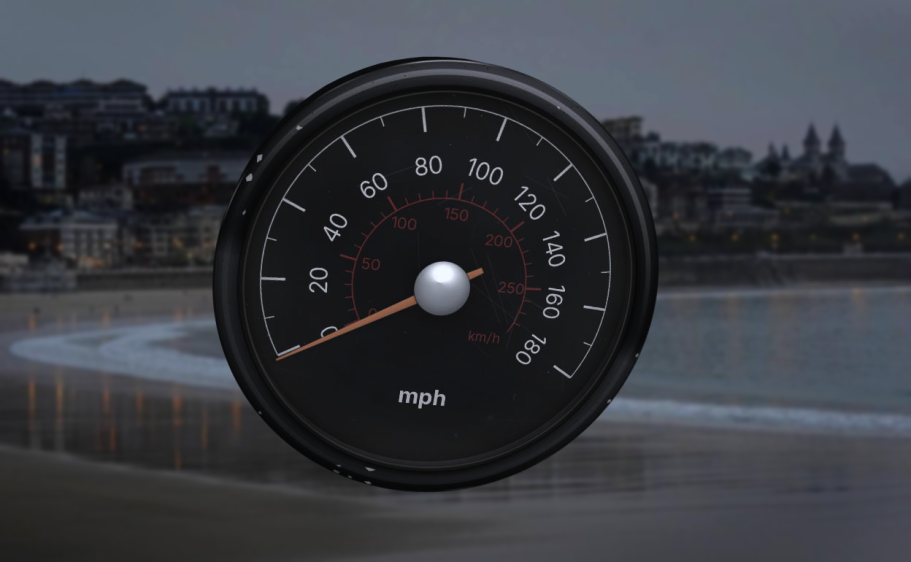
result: 0; mph
